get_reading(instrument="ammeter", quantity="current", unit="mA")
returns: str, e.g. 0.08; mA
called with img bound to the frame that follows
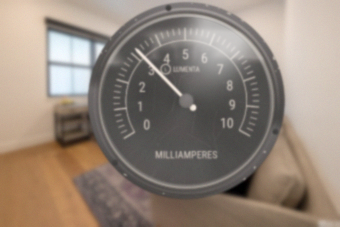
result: 3.2; mA
